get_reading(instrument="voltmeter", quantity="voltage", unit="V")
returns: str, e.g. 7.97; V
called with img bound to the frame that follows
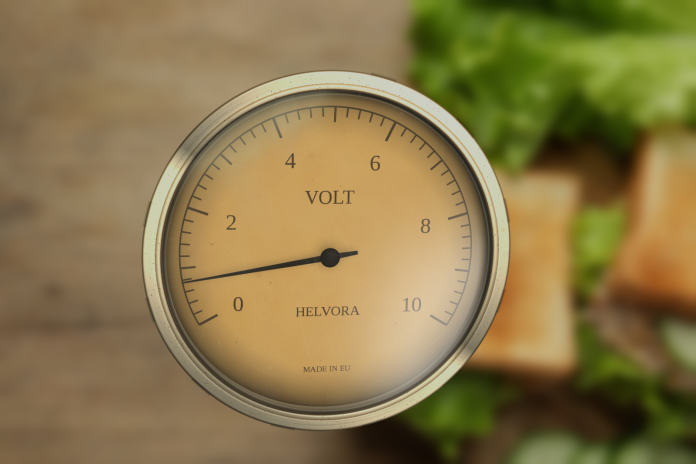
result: 0.8; V
